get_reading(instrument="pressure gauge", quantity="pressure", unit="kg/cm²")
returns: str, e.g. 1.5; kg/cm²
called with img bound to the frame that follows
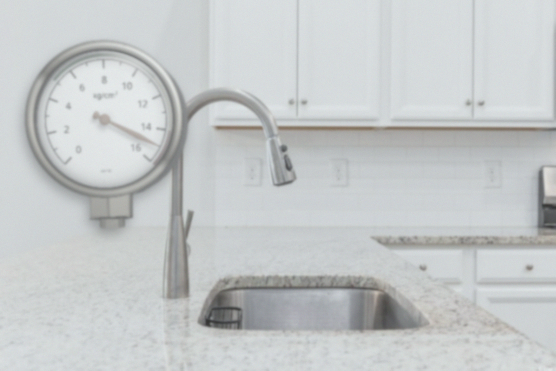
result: 15; kg/cm²
